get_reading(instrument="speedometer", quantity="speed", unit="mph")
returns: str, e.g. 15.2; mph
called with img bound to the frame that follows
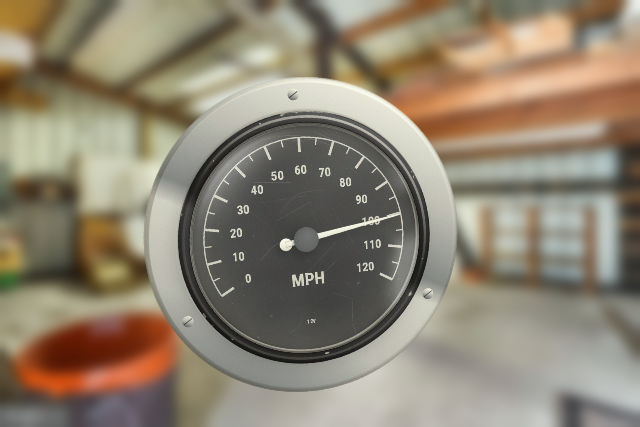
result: 100; mph
